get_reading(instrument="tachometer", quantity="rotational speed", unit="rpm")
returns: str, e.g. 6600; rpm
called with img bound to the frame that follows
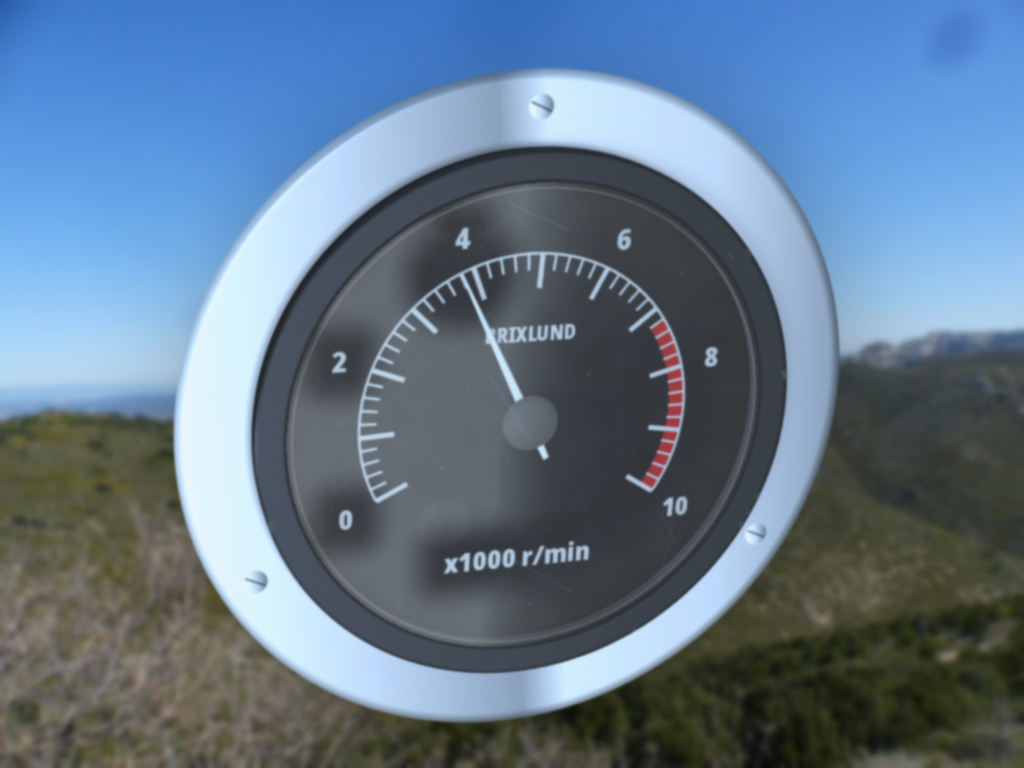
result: 3800; rpm
